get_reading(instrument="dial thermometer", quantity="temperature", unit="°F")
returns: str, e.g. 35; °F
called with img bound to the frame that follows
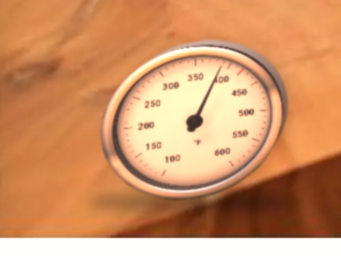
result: 390; °F
